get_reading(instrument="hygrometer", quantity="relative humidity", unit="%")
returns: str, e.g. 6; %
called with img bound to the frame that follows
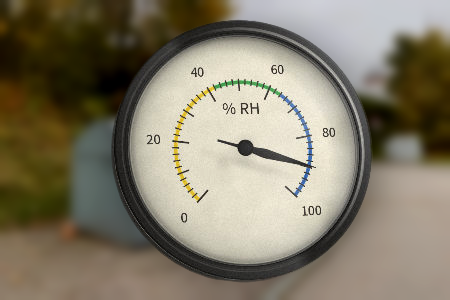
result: 90; %
